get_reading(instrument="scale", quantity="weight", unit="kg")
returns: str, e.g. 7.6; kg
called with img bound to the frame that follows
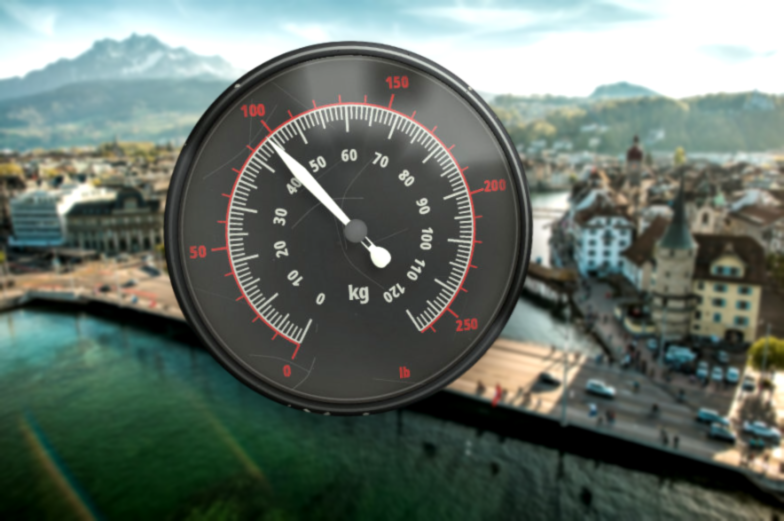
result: 44; kg
